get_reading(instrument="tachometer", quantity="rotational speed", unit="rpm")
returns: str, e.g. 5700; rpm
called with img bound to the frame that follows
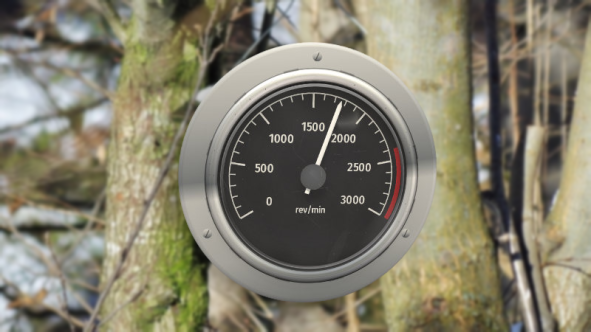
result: 1750; rpm
